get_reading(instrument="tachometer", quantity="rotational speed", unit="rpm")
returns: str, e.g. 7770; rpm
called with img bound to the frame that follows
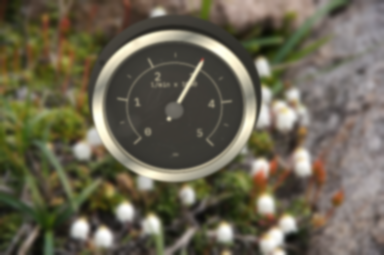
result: 3000; rpm
